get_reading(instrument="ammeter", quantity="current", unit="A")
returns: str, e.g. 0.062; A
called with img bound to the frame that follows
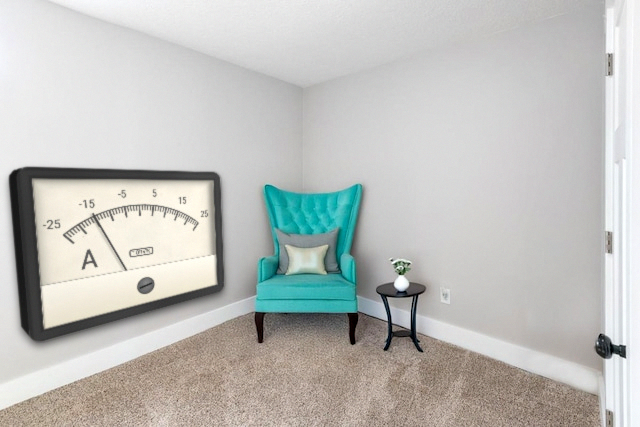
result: -15; A
